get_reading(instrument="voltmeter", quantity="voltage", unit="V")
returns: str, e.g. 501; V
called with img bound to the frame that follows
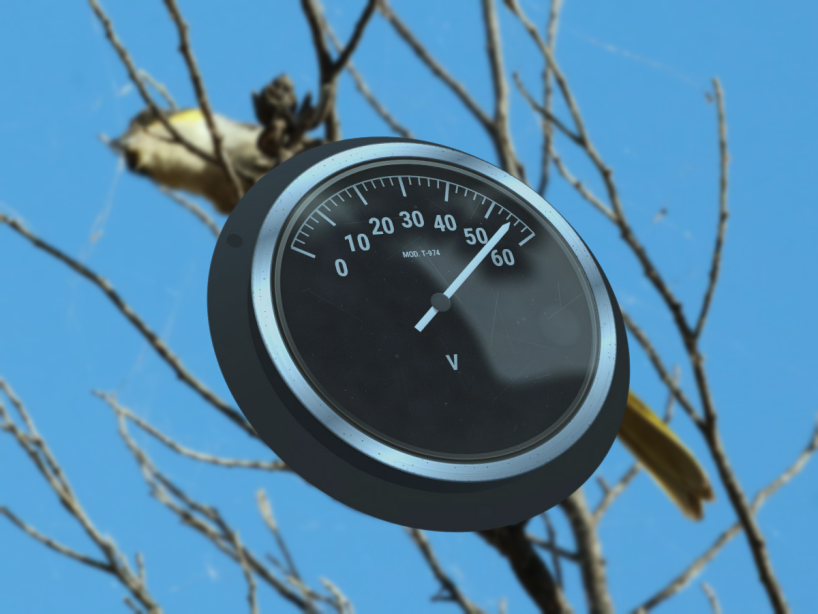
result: 55; V
